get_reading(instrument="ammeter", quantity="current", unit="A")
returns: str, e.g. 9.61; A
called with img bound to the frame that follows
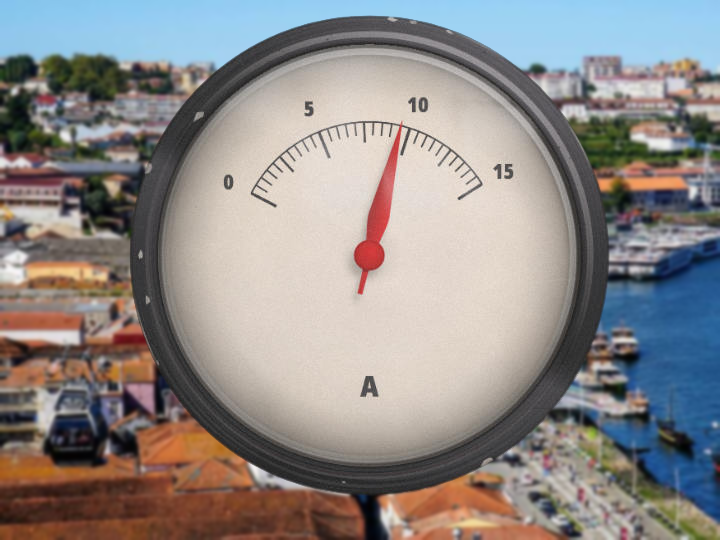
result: 9.5; A
